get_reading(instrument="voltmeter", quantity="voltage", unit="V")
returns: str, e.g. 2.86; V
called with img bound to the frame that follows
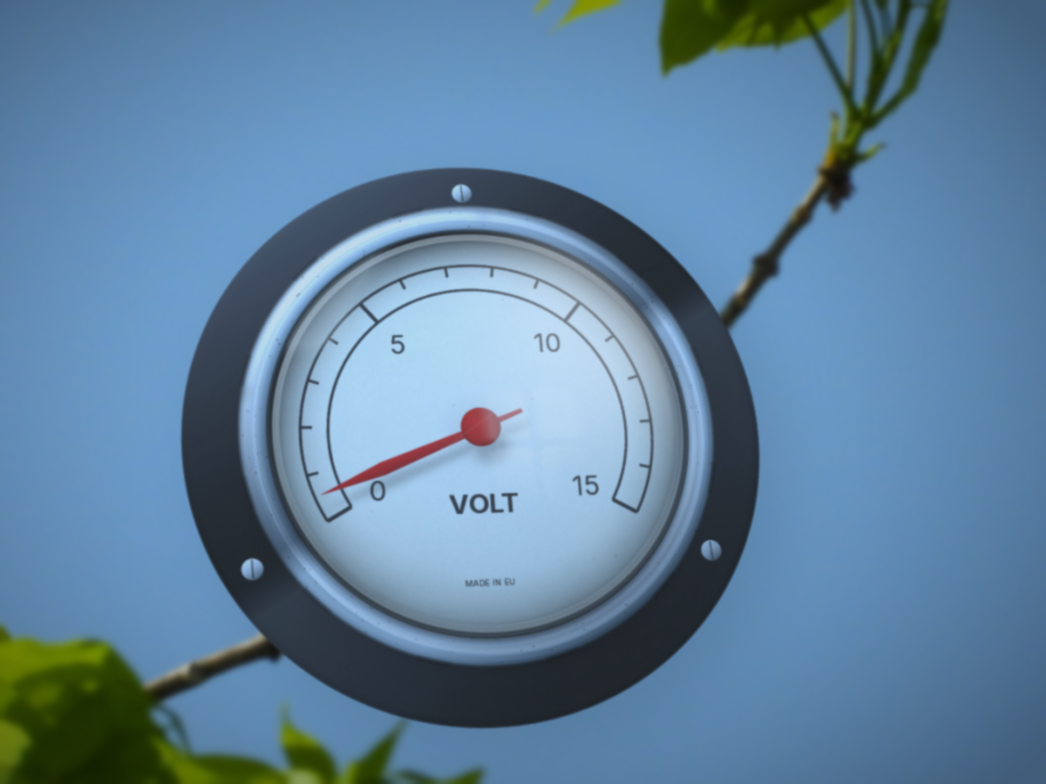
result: 0.5; V
